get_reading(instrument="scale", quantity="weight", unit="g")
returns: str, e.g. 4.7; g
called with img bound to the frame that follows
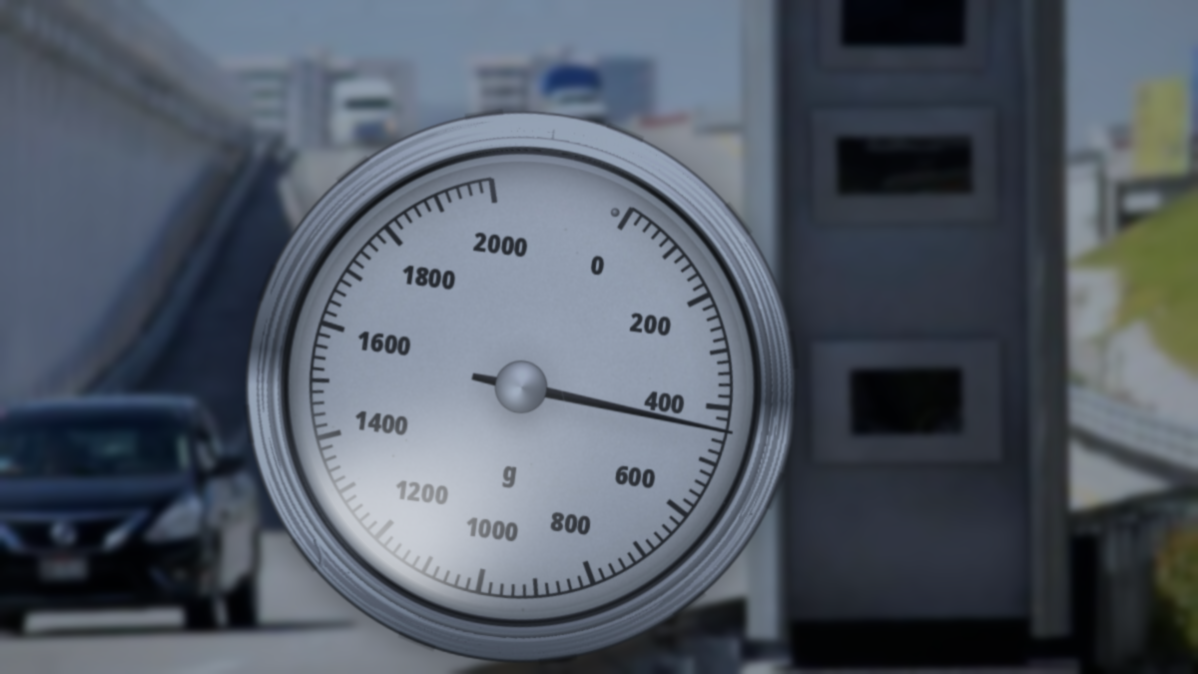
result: 440; g
